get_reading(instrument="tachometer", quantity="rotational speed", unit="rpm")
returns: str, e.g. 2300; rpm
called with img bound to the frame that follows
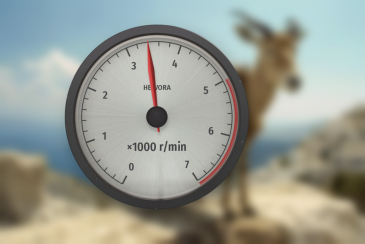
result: 3400; rpm
